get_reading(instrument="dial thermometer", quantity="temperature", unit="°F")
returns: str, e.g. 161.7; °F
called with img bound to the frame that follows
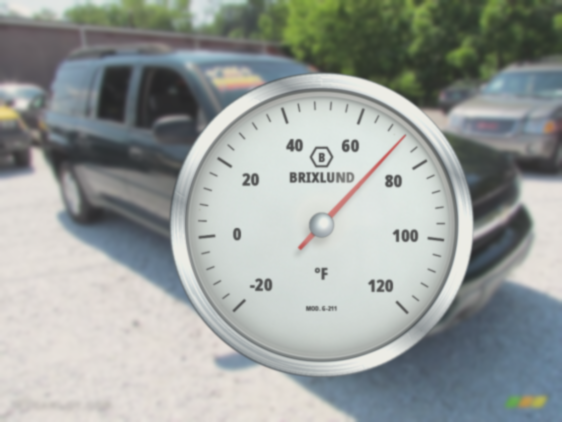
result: 72; °F
